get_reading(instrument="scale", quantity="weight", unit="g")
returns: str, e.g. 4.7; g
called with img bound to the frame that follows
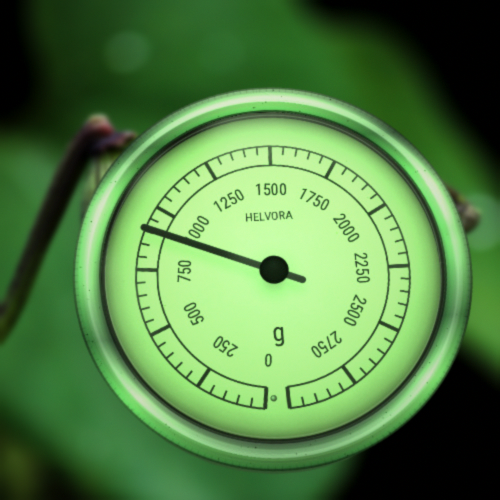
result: 900; g
